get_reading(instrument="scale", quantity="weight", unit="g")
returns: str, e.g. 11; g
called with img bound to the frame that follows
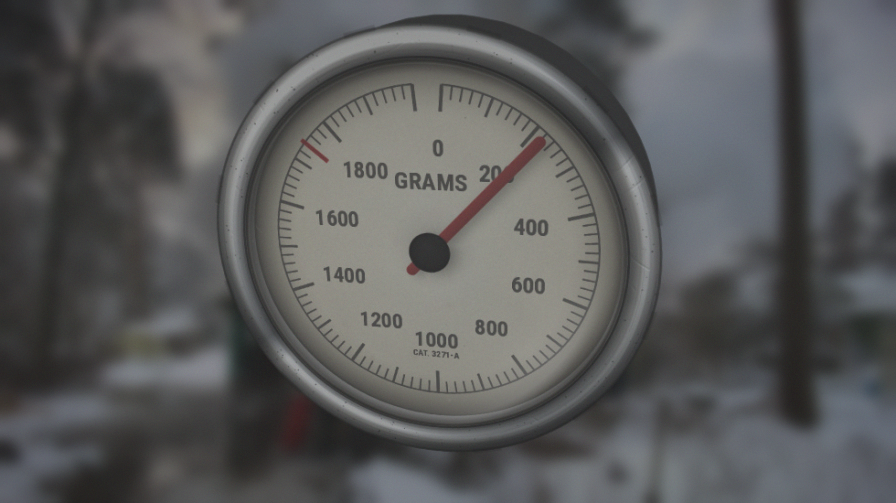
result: 220; g
